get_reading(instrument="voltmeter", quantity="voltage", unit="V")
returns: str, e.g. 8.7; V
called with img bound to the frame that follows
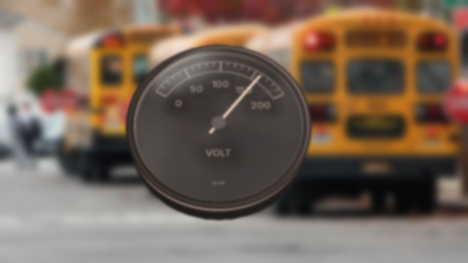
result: 160; V
